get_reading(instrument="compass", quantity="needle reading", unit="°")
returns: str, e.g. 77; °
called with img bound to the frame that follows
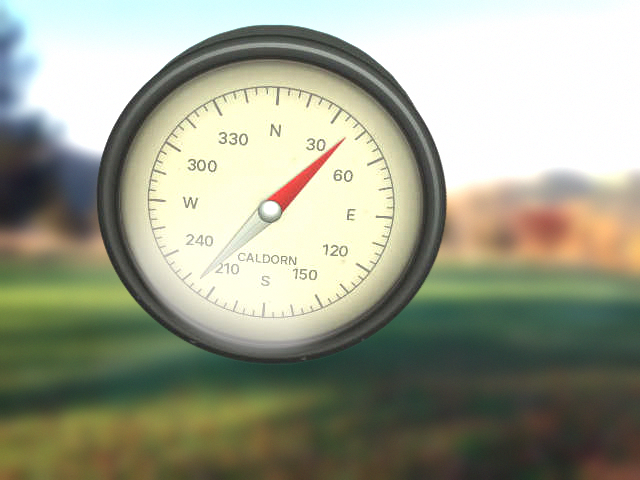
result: 40; °
